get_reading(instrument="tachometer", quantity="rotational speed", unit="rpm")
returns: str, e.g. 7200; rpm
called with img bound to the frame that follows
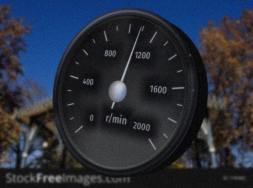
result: 1100; rpm
